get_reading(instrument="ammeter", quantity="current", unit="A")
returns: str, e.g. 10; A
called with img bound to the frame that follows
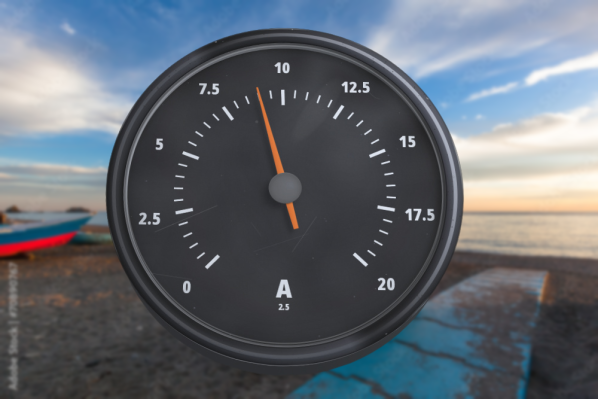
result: 9; A
